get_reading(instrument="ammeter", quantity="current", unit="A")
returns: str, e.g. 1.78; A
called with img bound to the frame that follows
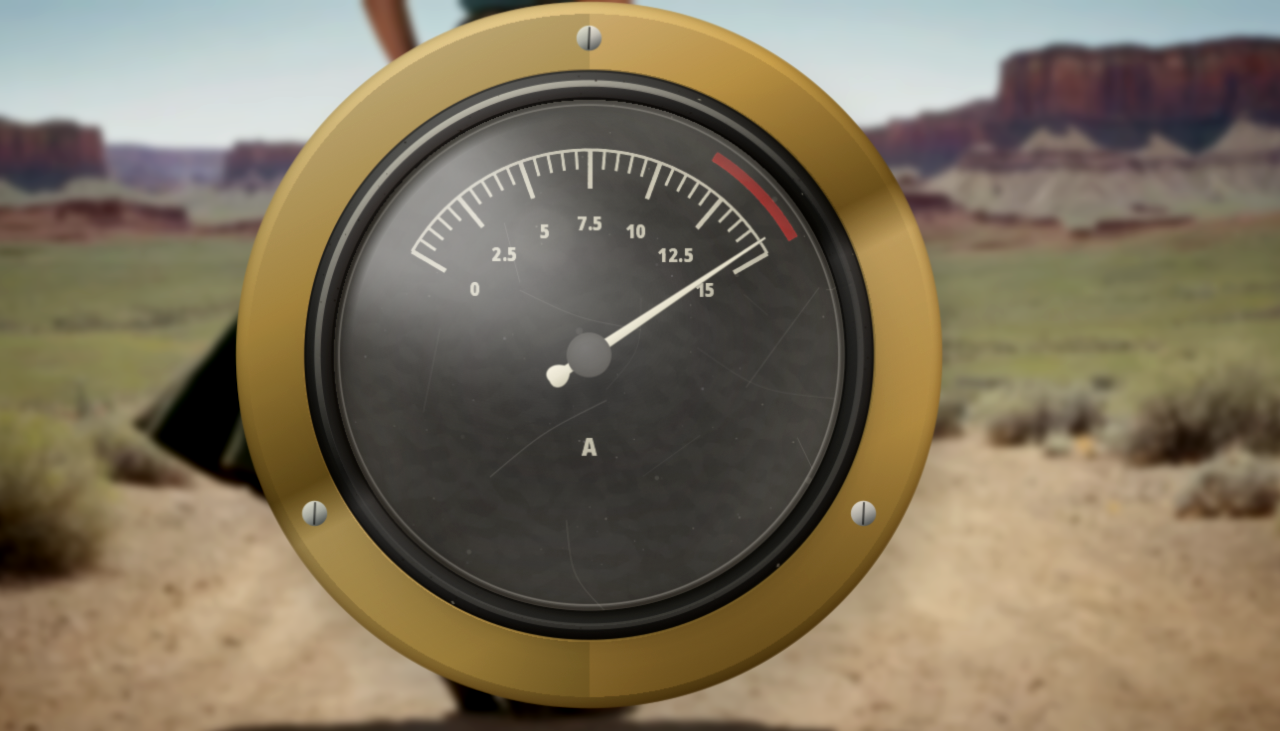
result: 14.5; A
